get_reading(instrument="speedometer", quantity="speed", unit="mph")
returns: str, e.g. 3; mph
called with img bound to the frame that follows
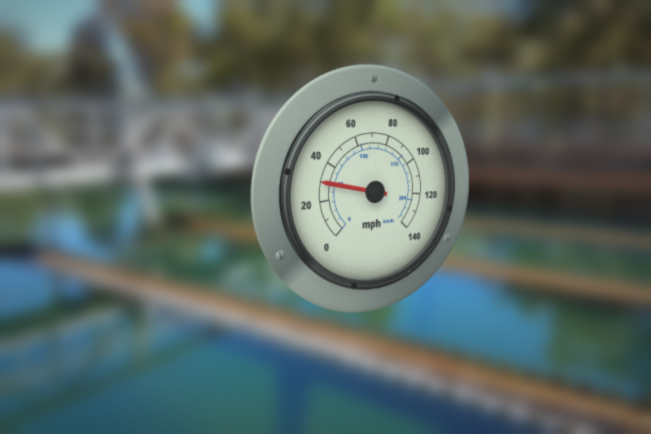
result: 30; mph
